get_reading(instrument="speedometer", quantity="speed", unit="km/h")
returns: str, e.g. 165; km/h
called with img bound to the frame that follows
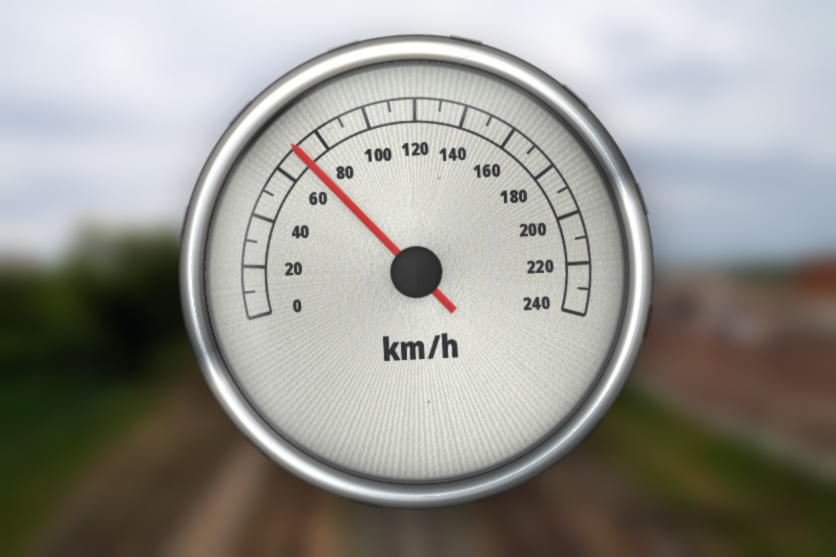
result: 70; km/h
